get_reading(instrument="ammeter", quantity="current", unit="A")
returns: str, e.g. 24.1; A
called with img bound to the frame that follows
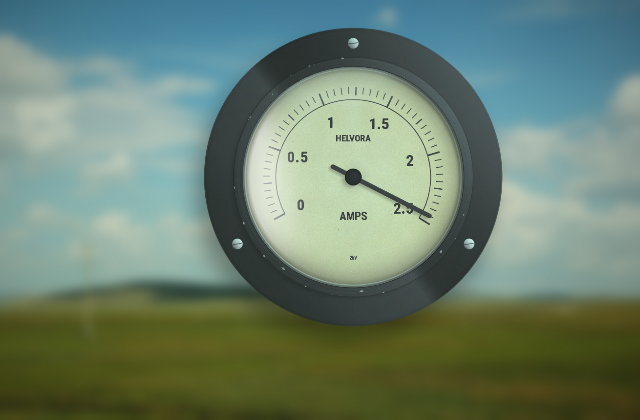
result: 2.45; A
